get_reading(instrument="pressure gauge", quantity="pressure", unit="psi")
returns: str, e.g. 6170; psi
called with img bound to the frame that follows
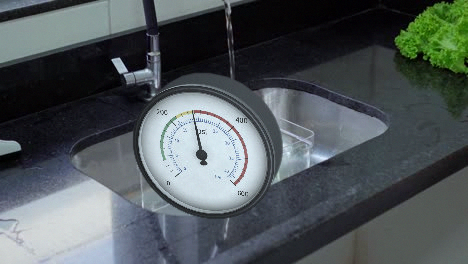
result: 280; psi
